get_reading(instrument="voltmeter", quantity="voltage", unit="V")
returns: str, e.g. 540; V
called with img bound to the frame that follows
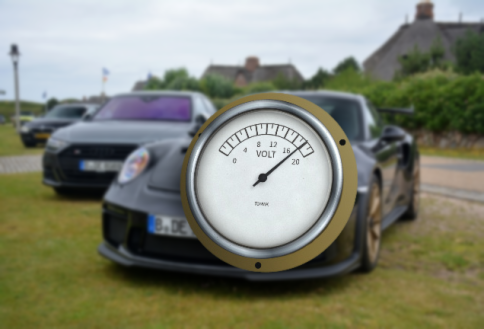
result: 18; V
